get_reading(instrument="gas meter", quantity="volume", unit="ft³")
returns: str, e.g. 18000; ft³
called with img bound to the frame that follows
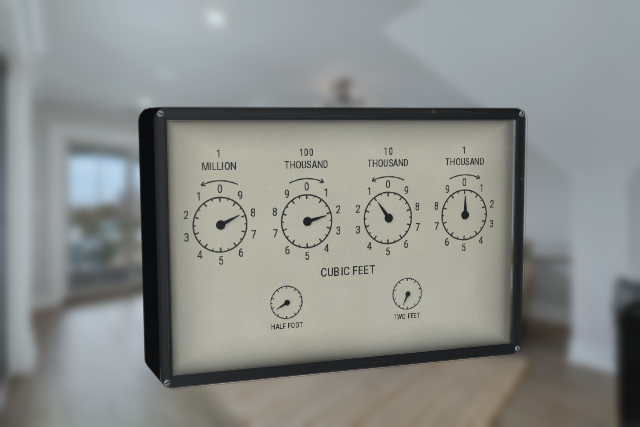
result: 821000; ft³
